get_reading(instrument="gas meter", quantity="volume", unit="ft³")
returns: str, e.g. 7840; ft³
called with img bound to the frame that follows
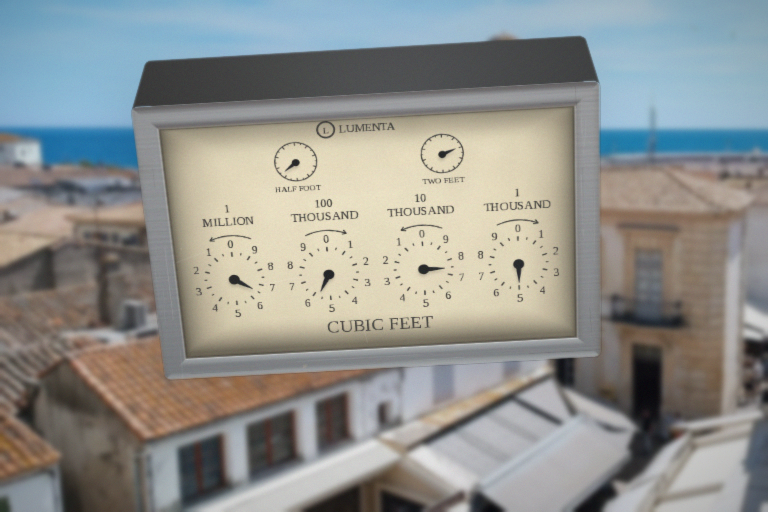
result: 657500; ft³
